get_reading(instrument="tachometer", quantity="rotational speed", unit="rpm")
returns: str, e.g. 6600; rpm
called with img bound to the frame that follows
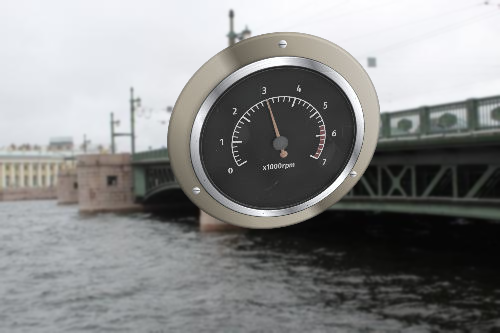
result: 3000; rpm
